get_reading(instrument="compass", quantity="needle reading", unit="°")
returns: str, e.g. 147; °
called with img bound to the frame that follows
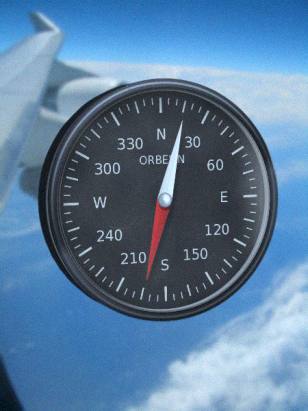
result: 195; °
